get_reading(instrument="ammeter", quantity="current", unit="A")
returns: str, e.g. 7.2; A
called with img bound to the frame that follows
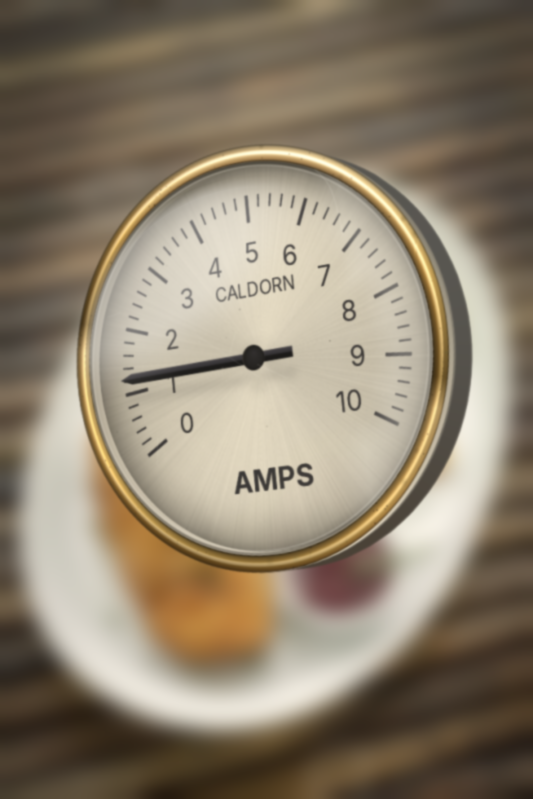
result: 1.2; A
